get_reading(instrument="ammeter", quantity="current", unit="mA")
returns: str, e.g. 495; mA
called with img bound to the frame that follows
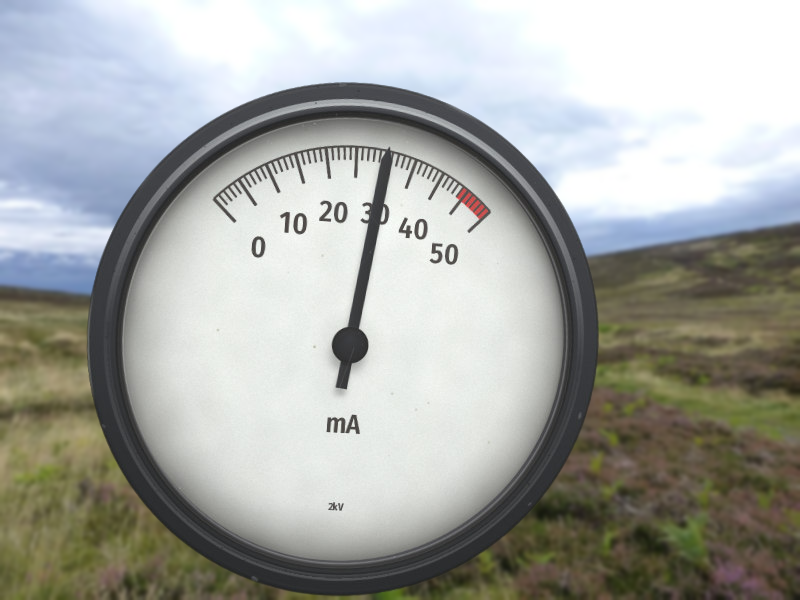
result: 30; mA
